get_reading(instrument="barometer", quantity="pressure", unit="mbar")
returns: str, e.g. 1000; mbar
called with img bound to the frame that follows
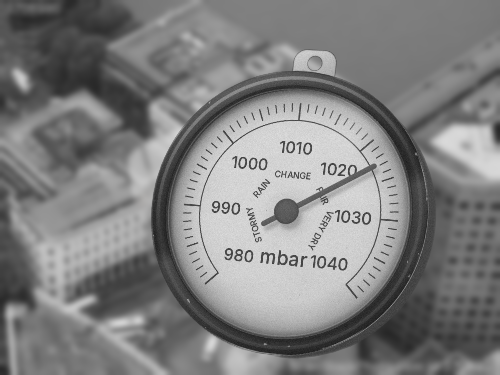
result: 1023; mbar
